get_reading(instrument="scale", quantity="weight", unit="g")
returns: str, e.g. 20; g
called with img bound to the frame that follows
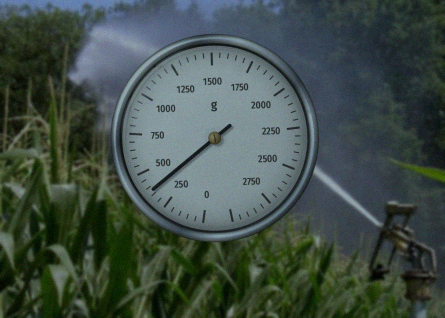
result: 375; g
